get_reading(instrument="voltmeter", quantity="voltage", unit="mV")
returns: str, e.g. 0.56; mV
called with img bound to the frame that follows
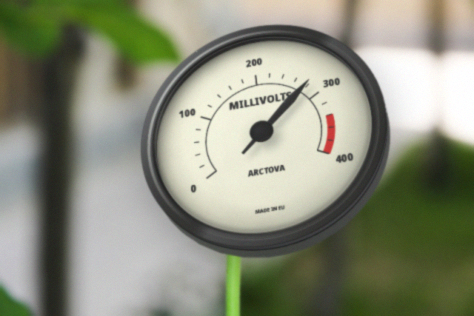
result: 280; mV
